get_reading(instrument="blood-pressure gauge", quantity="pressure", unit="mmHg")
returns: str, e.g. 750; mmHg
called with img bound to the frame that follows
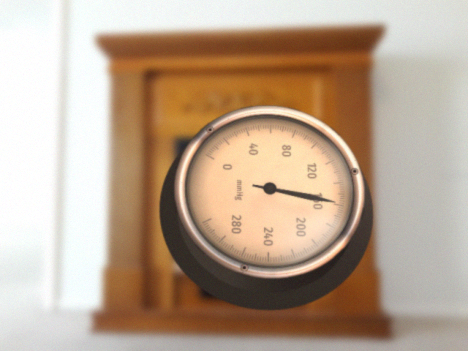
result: 160; mmHg
